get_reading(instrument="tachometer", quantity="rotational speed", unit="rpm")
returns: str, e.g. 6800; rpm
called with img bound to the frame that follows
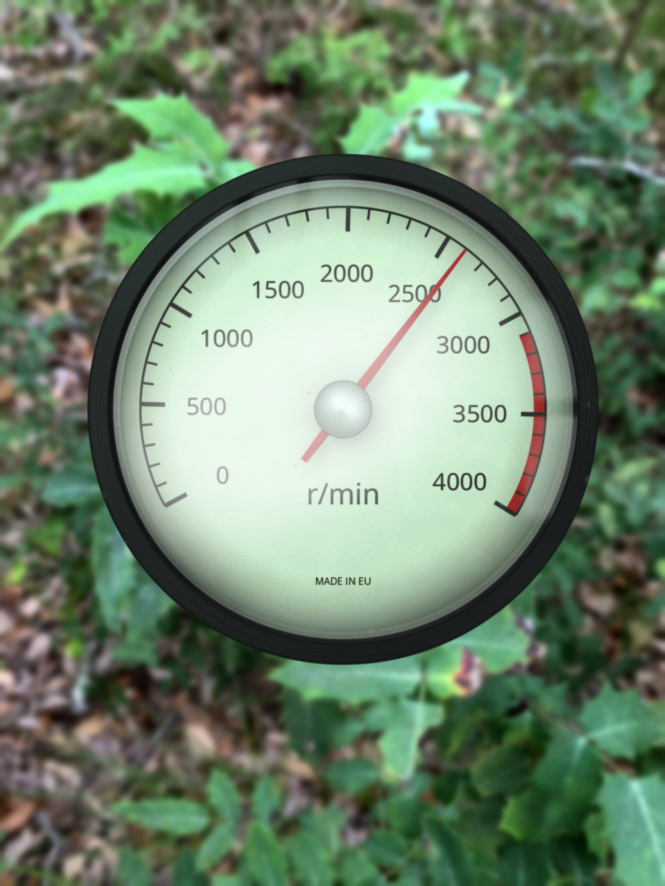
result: 2600; rpm
